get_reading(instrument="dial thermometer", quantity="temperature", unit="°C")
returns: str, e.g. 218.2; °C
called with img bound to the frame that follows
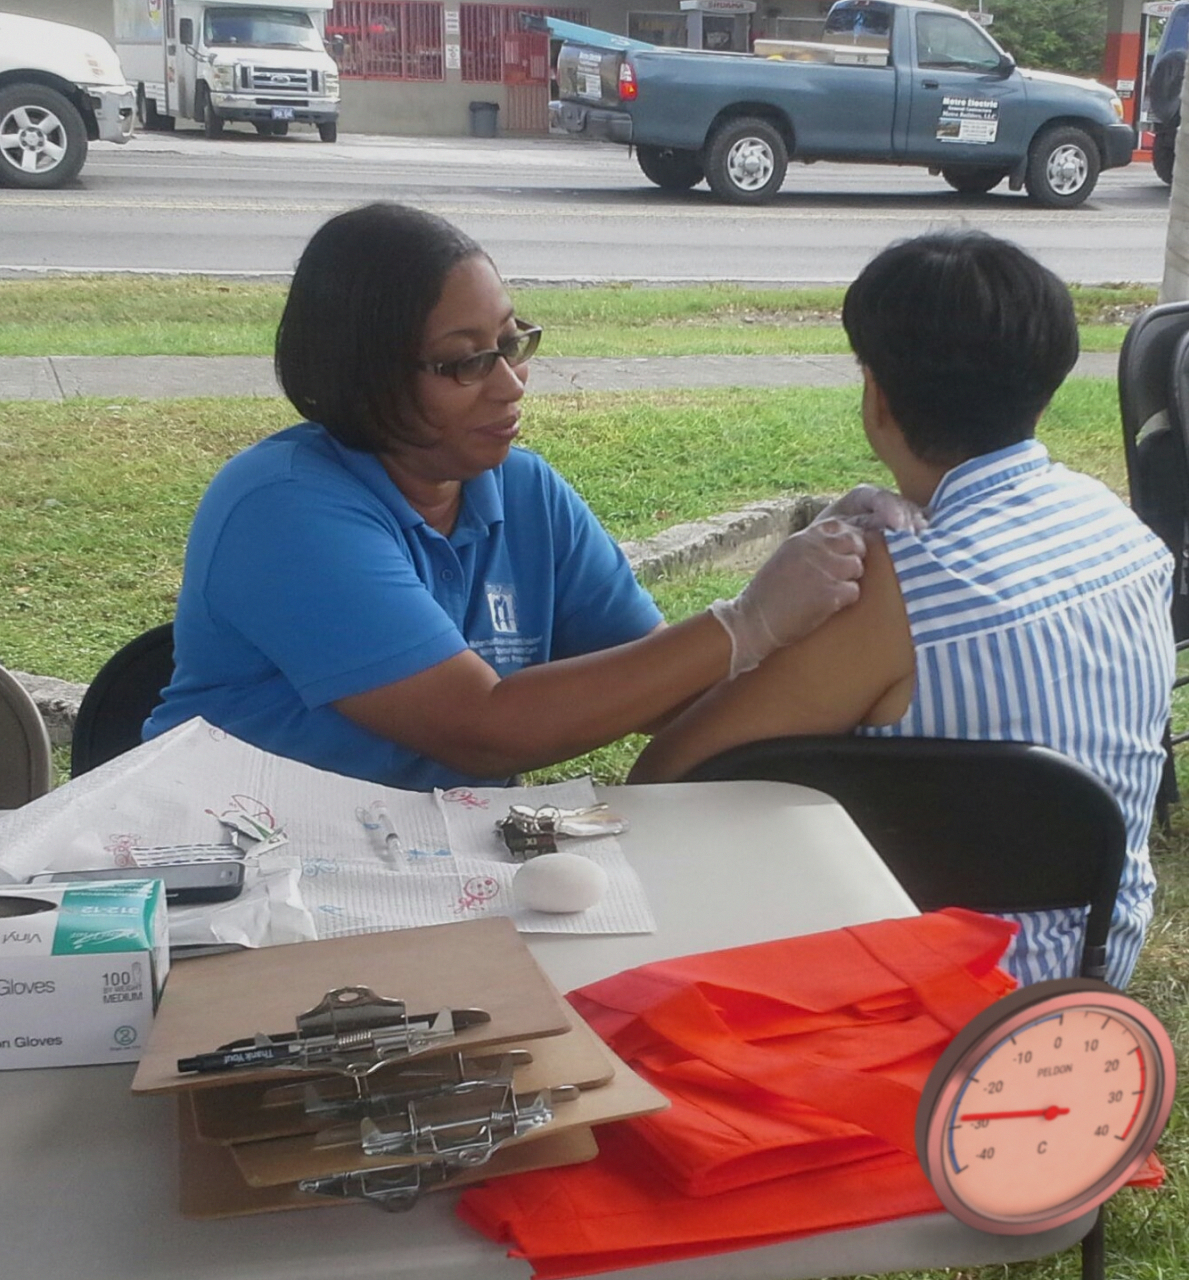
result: -27.5; °C
